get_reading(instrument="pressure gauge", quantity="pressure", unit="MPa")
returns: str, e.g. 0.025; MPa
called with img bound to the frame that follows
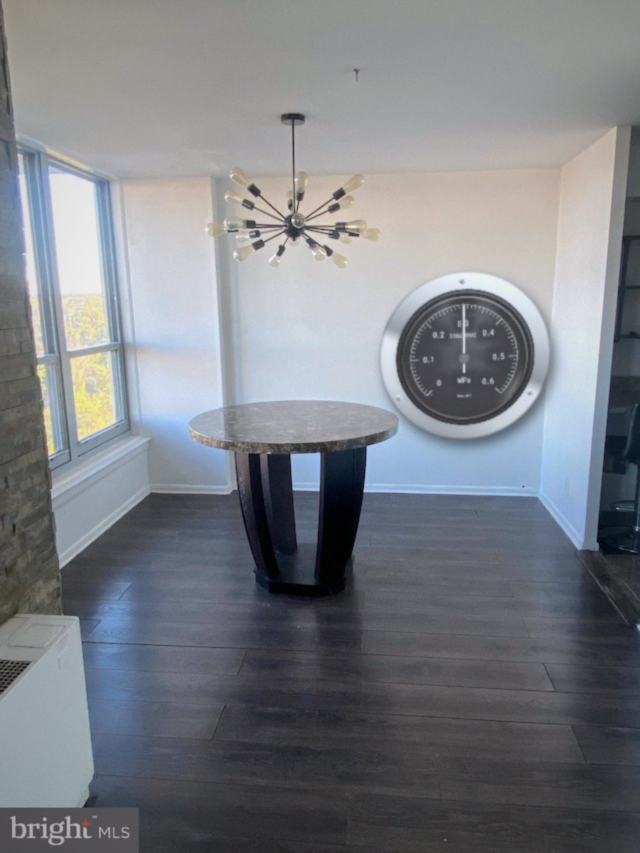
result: 0.3; MPa
